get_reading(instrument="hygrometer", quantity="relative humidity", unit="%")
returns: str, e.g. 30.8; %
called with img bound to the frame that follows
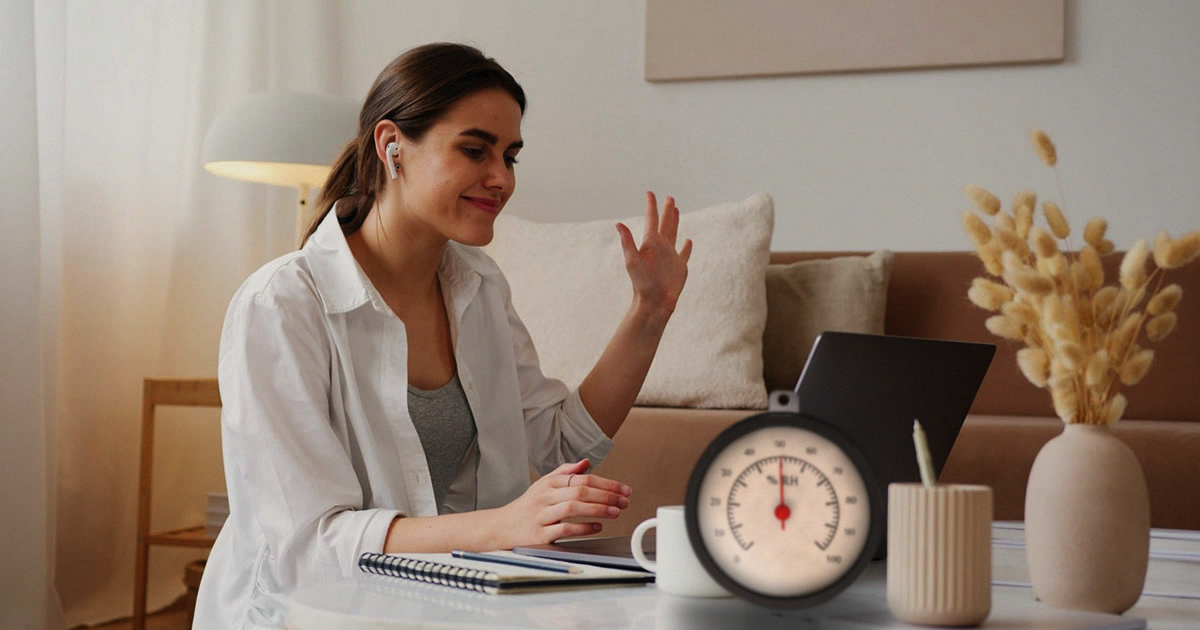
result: 50; %
